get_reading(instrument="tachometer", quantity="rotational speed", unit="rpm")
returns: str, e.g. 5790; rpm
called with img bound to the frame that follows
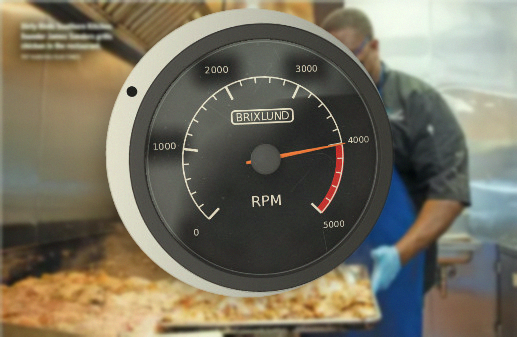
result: 4000; rpm
